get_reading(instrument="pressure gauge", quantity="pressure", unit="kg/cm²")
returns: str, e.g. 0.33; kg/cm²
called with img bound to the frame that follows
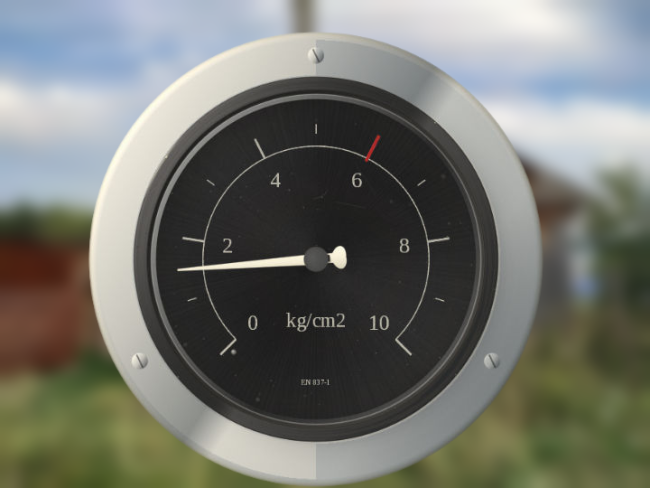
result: 1.5; kg/cm²
